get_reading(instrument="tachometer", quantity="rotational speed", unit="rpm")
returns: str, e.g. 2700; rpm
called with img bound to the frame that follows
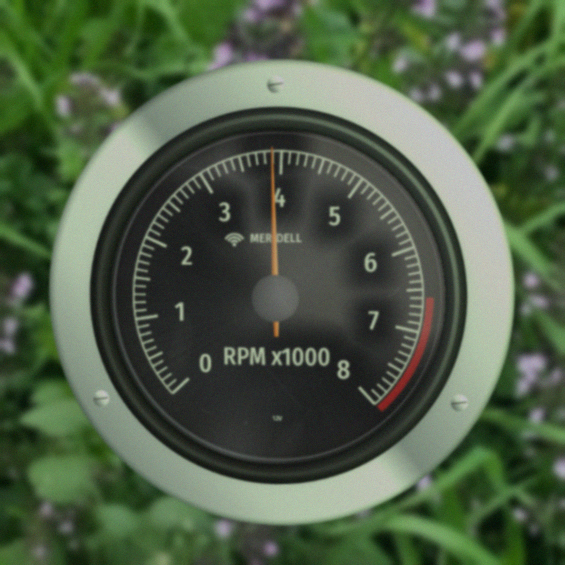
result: 3900; rpm
